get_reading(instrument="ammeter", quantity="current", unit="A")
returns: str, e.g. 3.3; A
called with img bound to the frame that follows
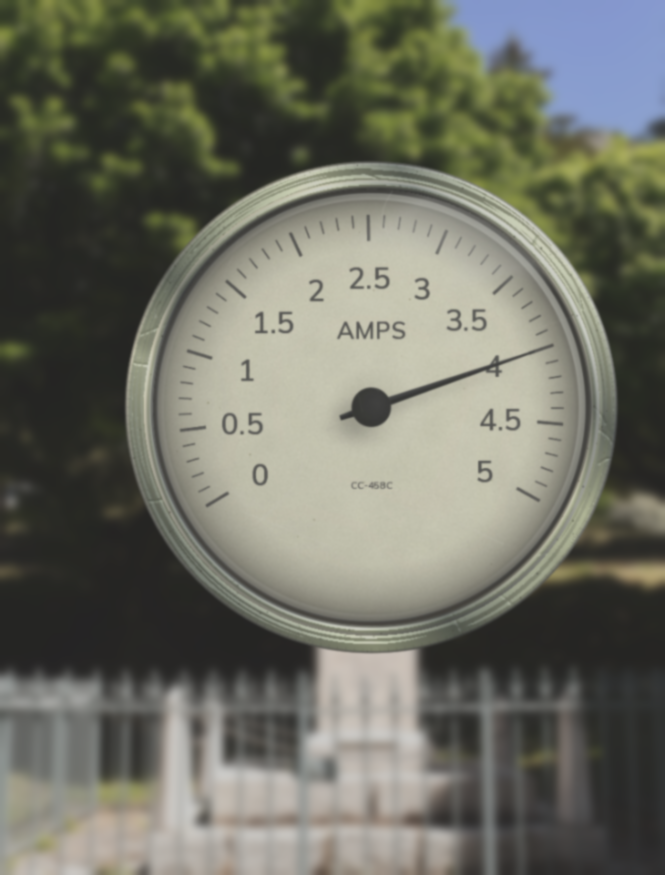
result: 4; A
